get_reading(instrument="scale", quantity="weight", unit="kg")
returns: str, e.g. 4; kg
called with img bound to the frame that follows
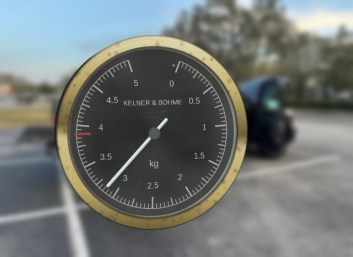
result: 3.15; kg
